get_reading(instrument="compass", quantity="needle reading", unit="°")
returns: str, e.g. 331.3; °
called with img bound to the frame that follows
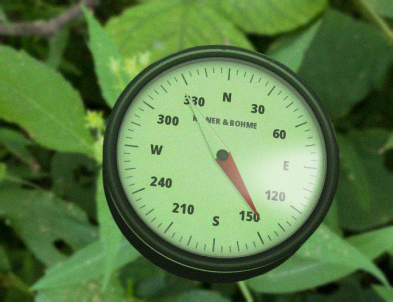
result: 145; °
